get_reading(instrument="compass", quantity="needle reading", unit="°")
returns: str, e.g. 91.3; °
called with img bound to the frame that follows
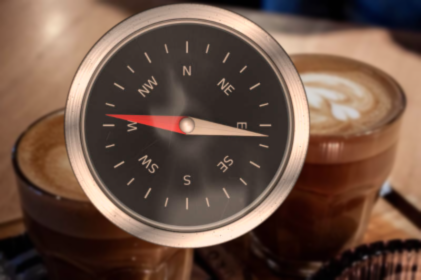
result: 277.5; °
